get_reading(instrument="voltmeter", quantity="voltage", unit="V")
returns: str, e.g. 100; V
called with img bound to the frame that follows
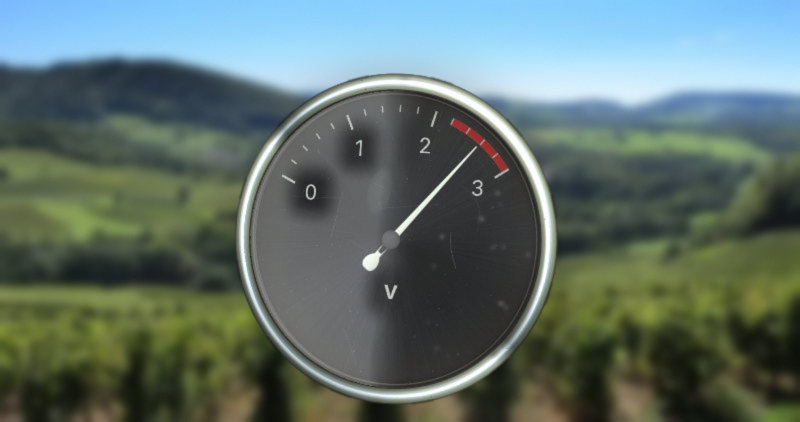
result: 2.6; V
